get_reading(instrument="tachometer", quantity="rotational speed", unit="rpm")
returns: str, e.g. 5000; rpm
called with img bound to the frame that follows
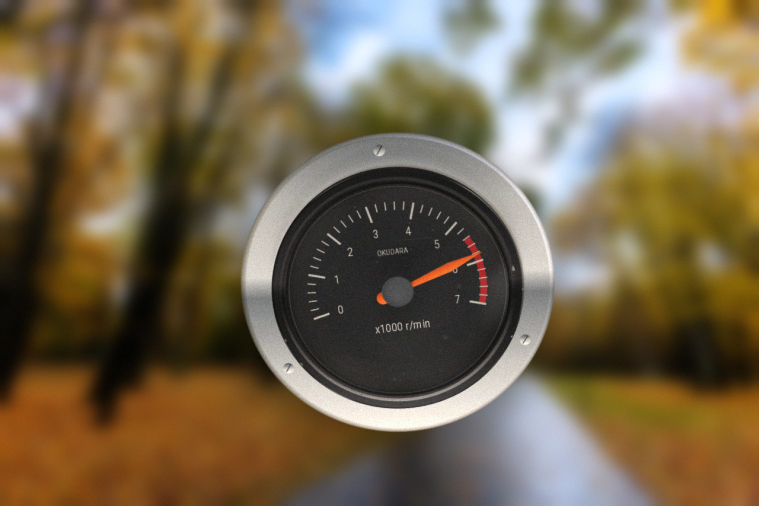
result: 5800; rpm
